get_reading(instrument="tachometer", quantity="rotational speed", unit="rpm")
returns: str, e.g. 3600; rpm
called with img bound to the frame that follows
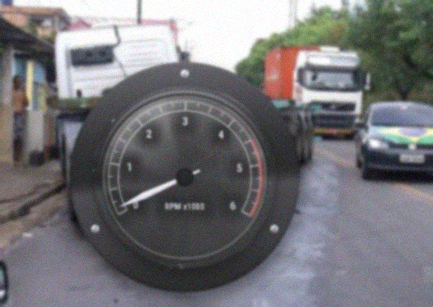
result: 125; rpm
